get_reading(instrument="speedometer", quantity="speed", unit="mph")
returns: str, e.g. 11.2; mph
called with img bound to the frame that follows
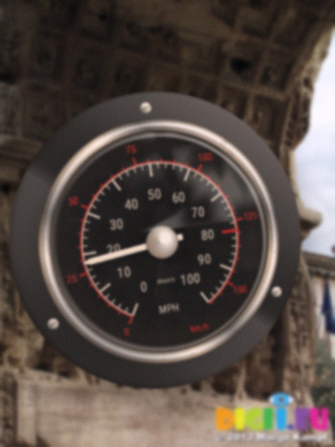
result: 18; mph
